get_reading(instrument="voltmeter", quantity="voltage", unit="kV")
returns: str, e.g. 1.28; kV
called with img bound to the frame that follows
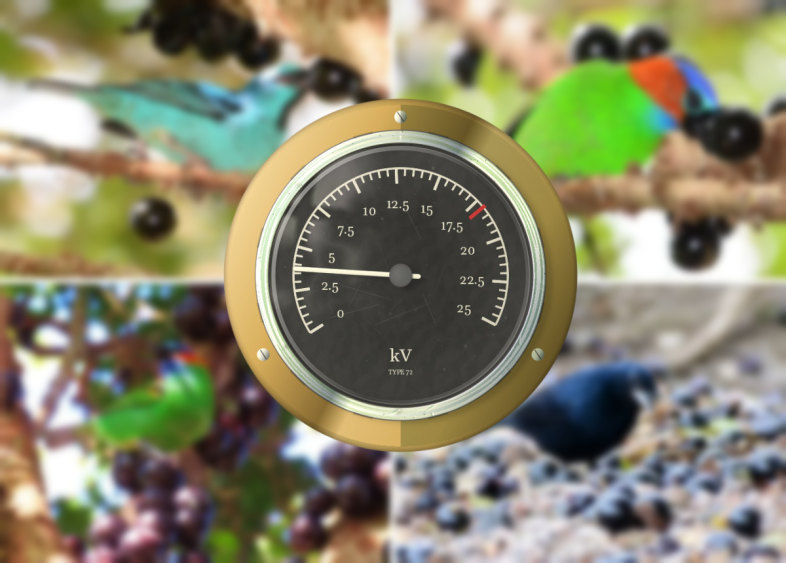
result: 3.75; kV
